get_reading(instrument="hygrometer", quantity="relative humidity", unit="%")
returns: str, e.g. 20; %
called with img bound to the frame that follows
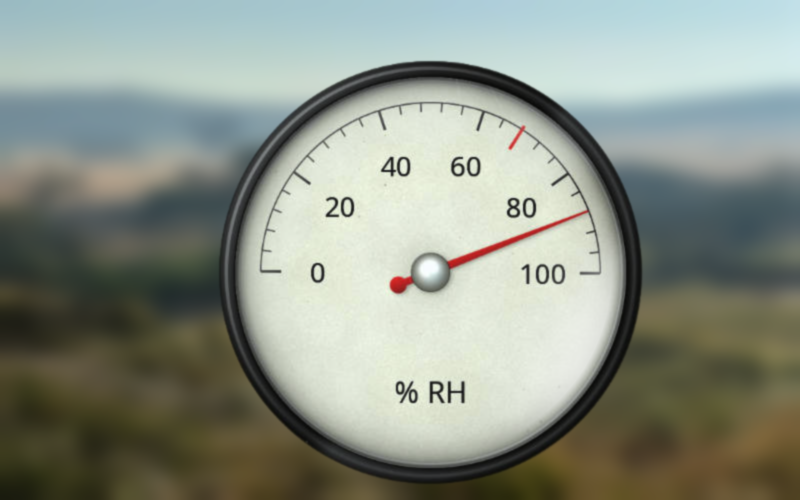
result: 88; %
